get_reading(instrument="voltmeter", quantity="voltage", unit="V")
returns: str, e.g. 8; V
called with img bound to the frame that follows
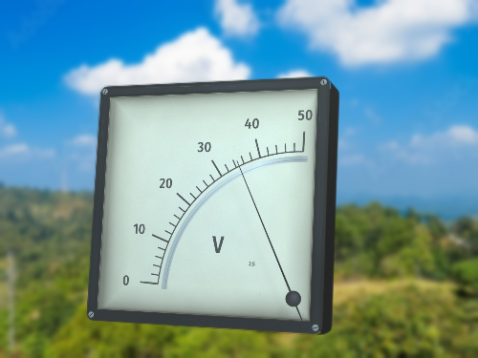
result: 35; V
